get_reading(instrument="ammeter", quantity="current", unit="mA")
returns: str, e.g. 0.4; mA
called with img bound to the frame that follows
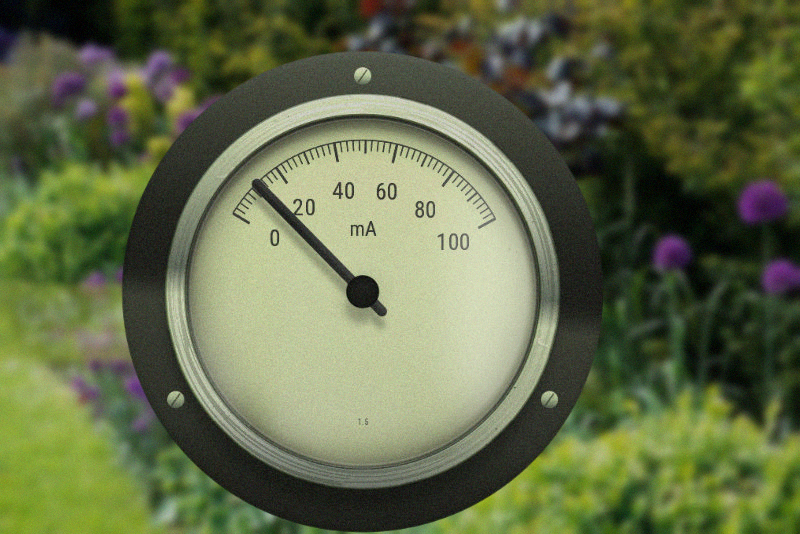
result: 12; mA
